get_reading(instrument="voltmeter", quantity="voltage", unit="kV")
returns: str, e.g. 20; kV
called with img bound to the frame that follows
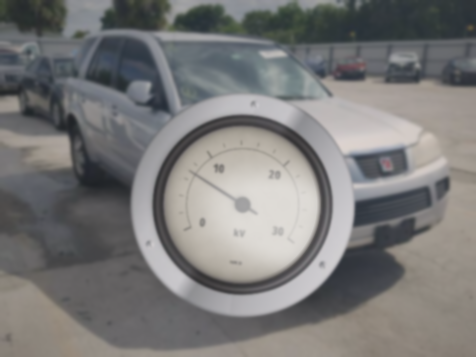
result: 7; kV
